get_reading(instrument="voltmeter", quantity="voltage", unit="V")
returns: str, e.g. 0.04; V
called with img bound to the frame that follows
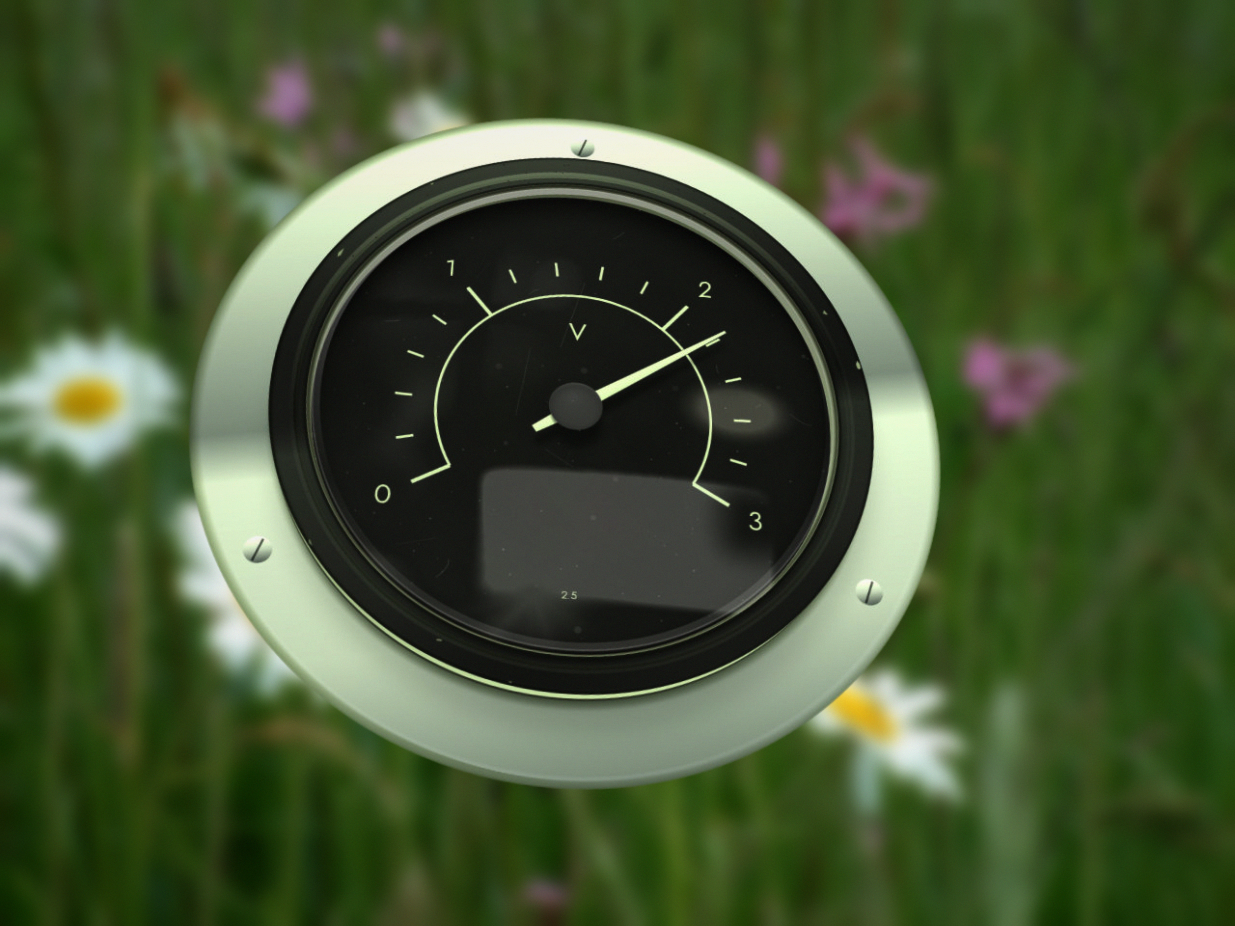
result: 2.2; V
